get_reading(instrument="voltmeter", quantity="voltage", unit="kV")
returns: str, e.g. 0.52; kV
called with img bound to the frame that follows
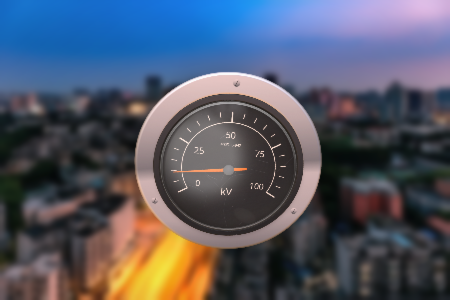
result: 10; kV
